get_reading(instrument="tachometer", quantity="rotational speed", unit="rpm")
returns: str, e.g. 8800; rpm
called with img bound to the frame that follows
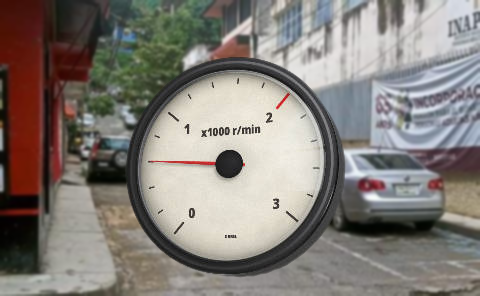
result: 600; rpm
